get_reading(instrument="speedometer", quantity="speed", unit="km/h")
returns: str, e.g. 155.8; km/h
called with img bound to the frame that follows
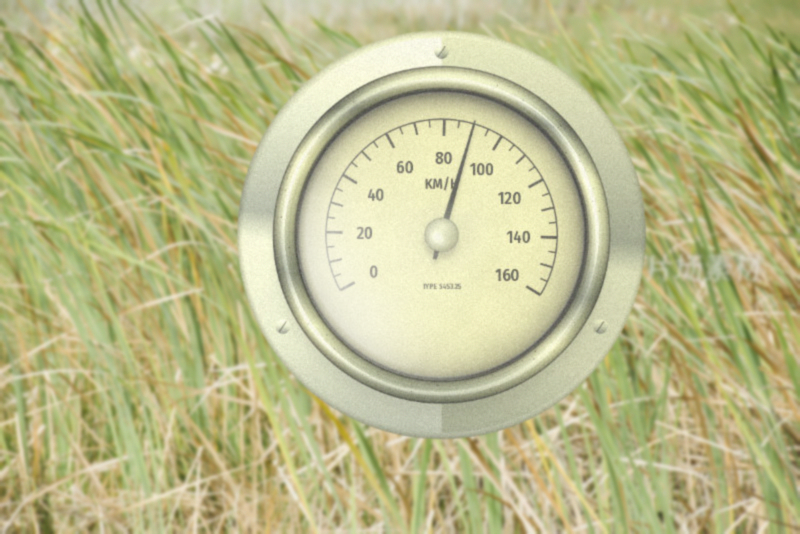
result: 90; km/h
